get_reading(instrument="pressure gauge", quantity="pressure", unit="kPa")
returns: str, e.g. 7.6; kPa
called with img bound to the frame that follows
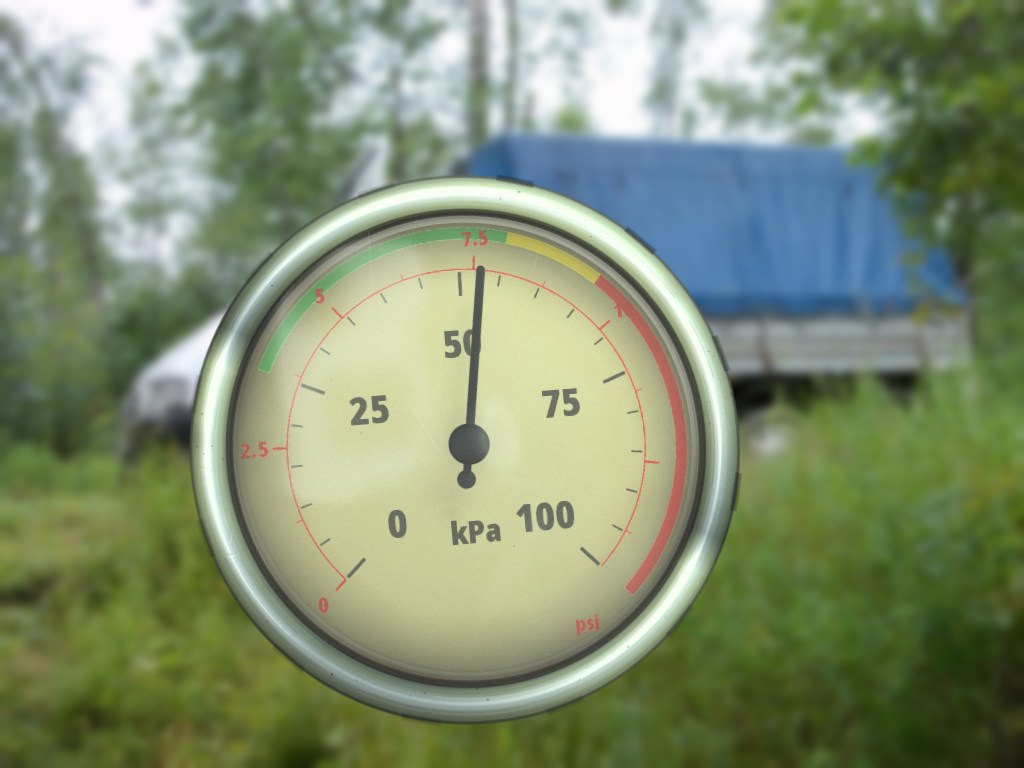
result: 52.5; kPa
